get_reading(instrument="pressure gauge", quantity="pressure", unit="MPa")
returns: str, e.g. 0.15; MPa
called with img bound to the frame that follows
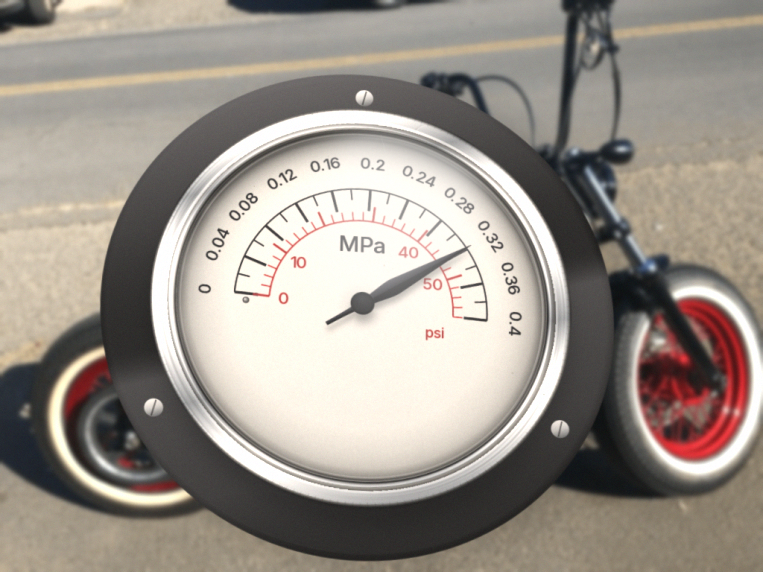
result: 0.32; MPa
